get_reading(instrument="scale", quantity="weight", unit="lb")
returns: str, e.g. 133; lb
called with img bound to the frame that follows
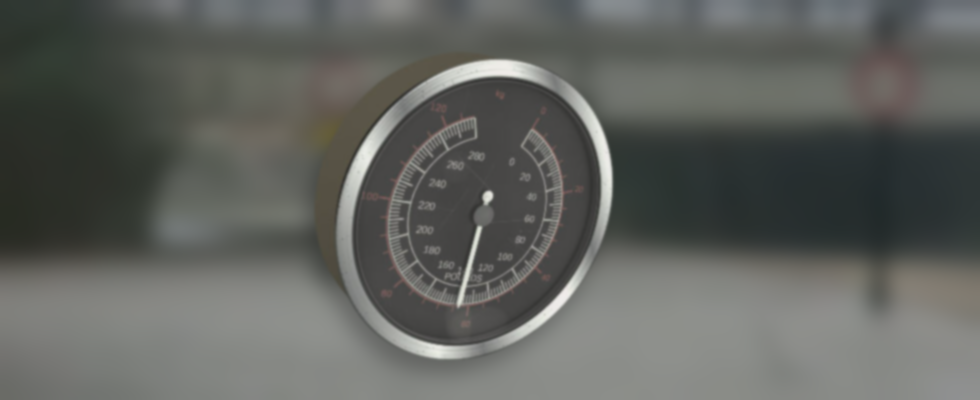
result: 140; lb
